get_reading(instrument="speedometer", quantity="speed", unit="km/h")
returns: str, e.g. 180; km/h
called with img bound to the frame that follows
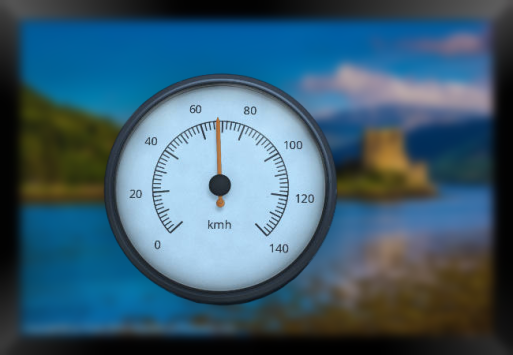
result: 68; km/h
